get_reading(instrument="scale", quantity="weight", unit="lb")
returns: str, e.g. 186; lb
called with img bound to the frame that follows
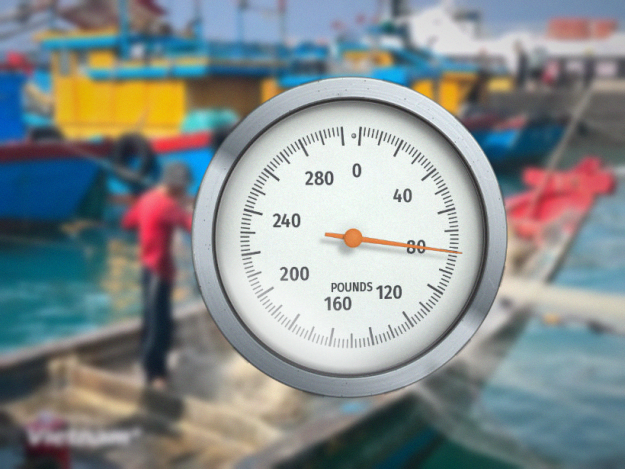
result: 80; lb
